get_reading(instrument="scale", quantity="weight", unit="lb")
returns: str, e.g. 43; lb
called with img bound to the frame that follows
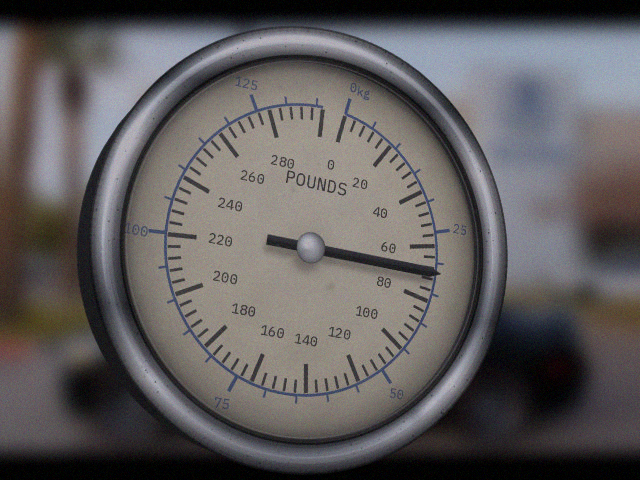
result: 70; lb
